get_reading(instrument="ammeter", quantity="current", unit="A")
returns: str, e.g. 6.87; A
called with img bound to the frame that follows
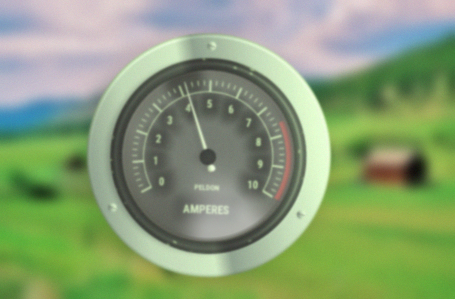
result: 4.2; A
